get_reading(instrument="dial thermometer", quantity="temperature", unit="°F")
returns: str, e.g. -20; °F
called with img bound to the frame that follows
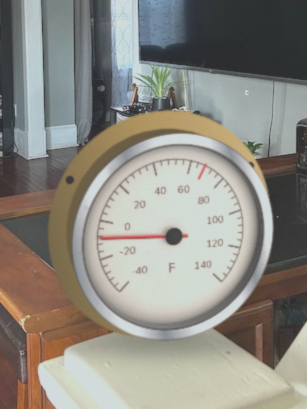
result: -8; °F
